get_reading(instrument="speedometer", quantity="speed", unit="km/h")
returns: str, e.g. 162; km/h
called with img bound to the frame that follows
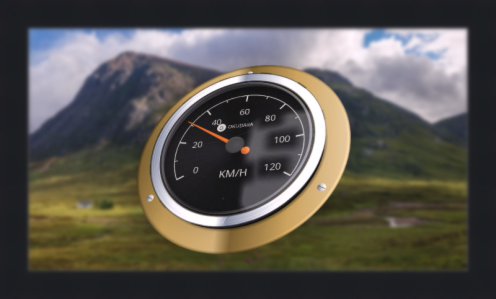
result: 30; km/h
